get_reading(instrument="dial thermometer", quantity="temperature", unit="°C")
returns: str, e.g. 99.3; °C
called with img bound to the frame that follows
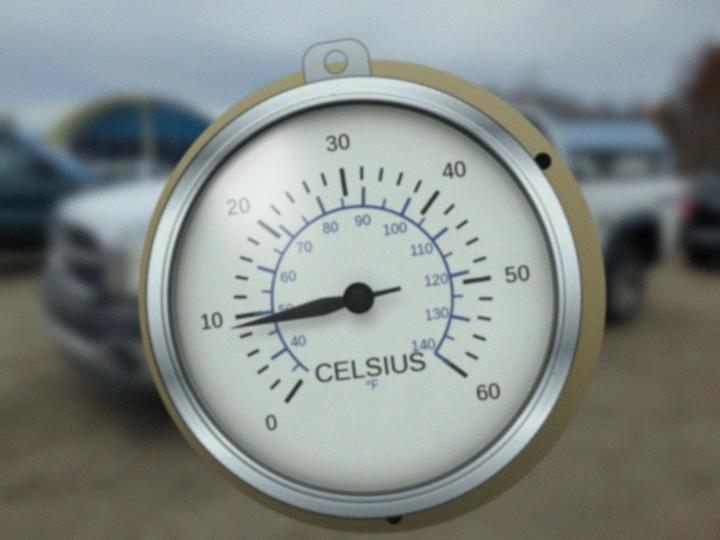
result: 9; °C
